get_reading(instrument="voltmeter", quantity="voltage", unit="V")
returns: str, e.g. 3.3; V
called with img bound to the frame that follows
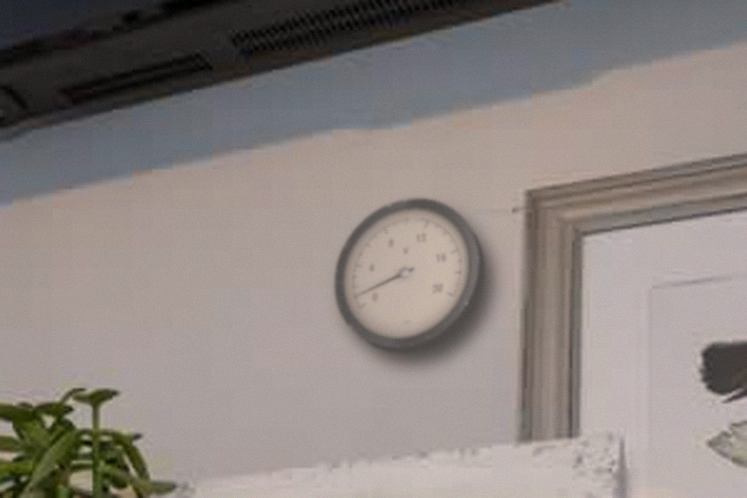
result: 1; V
